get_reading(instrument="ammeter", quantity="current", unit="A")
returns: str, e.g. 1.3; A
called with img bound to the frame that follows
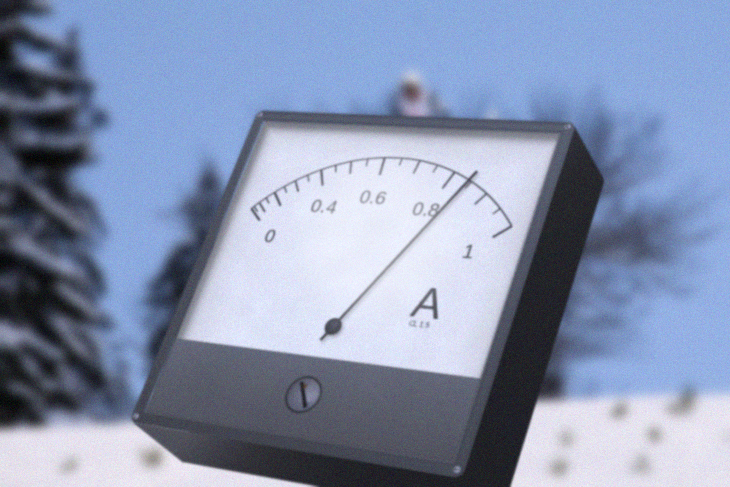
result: 0.85; A
